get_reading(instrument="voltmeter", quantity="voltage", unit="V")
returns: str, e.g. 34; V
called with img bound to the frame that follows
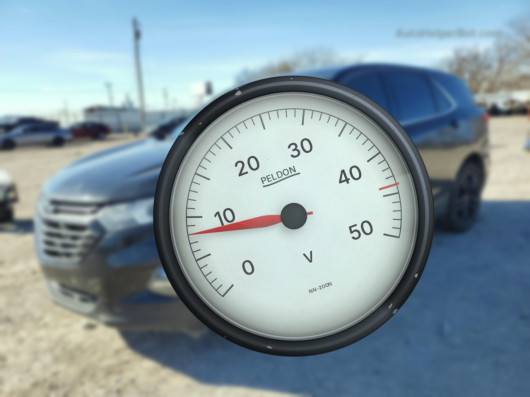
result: 8; V
